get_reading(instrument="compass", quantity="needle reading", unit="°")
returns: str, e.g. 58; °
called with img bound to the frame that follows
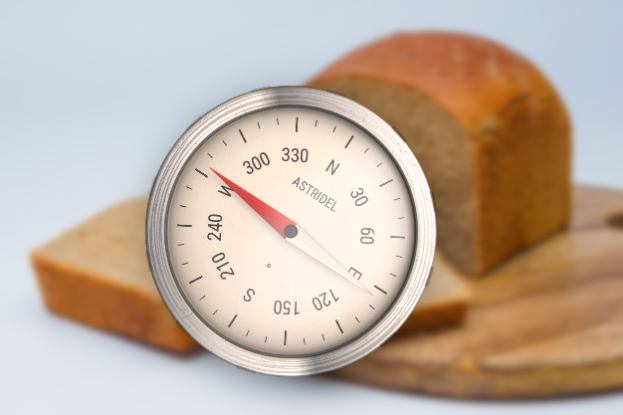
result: 275; °
